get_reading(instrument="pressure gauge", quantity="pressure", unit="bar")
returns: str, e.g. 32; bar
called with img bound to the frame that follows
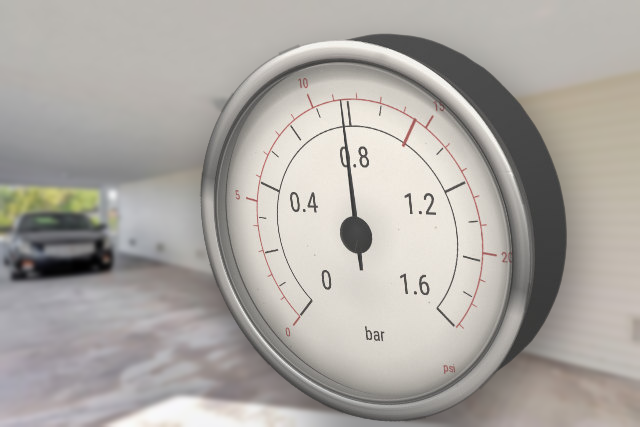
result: 0.8; bar
